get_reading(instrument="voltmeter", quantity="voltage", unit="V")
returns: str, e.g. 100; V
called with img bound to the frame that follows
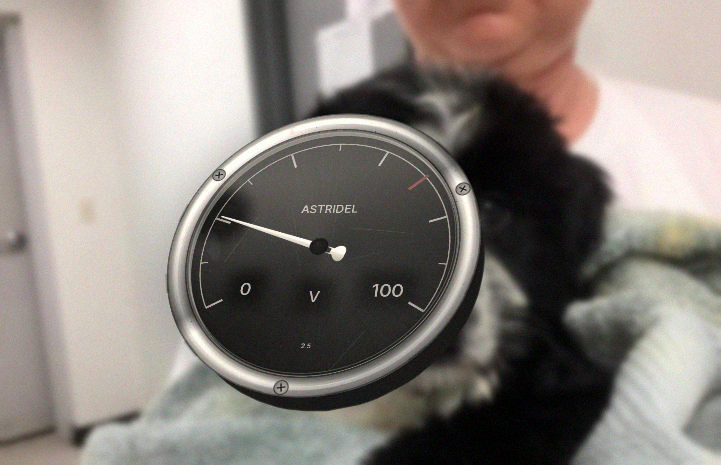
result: 20; V
